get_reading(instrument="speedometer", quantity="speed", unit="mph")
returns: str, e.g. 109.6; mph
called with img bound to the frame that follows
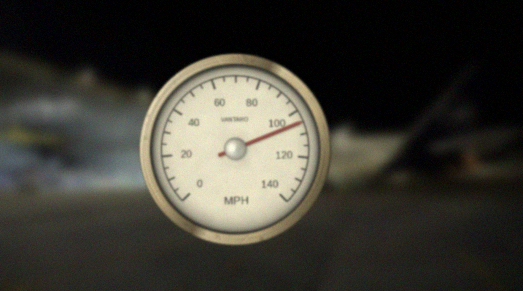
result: 105; mph
